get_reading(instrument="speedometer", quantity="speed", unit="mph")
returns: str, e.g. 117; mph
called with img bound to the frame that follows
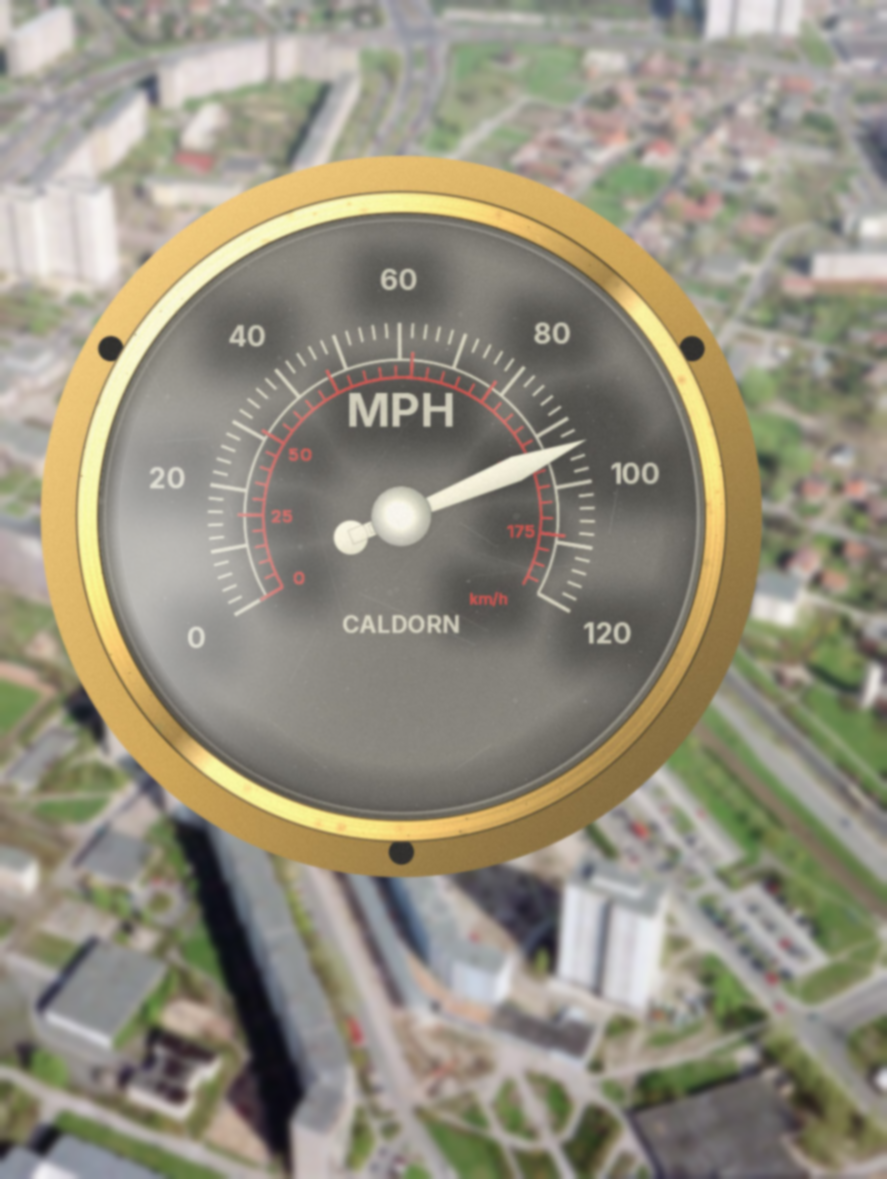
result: 94; mph
